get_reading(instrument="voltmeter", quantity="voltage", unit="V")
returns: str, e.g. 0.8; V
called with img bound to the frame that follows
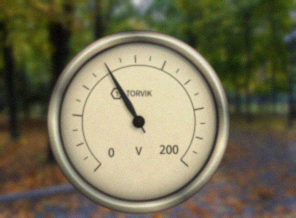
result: 80; V
